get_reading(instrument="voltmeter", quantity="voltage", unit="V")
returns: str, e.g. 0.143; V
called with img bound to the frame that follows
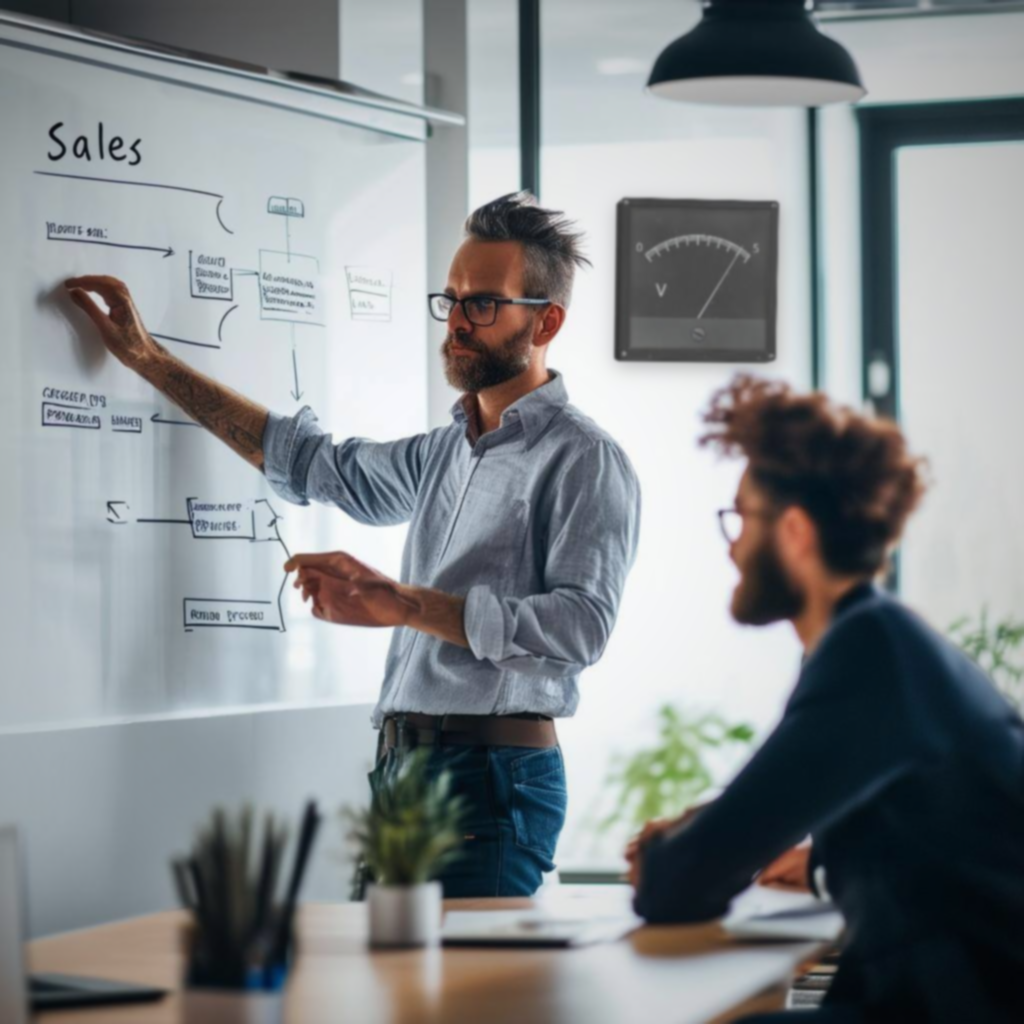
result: 4.5; V
